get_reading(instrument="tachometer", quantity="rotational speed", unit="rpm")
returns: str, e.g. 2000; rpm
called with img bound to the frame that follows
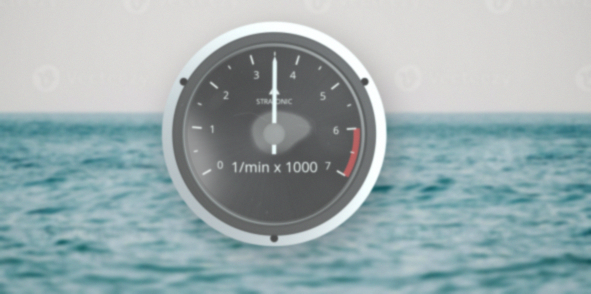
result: 3500; rpm
